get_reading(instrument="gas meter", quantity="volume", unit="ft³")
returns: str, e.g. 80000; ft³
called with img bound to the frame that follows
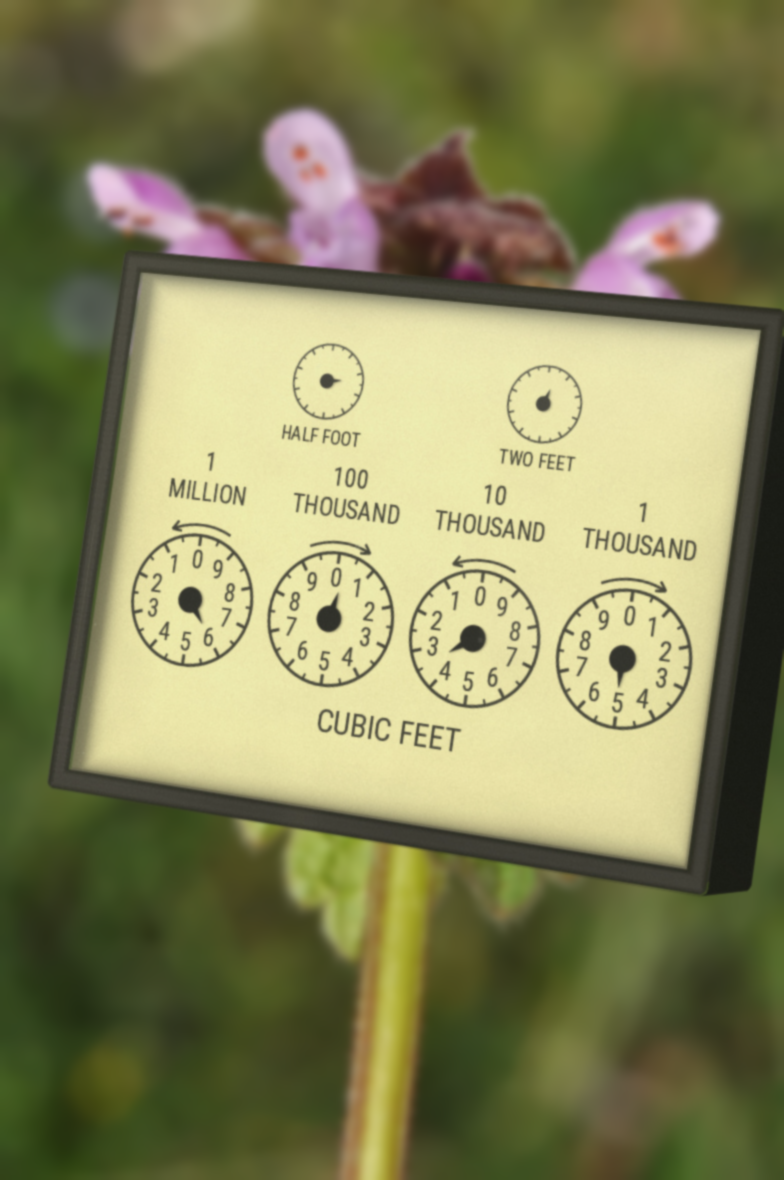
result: 603500; ft³
